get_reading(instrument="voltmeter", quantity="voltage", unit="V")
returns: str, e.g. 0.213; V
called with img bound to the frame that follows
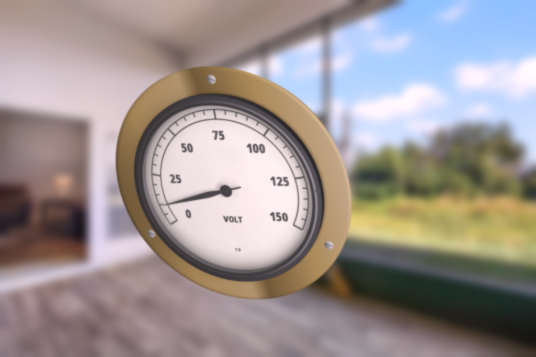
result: 10; V
